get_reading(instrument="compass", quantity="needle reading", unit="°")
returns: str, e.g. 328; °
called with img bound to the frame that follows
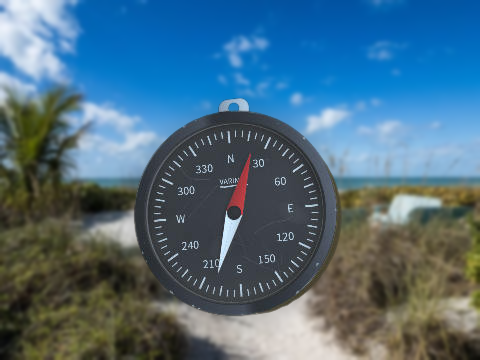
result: 20; °
